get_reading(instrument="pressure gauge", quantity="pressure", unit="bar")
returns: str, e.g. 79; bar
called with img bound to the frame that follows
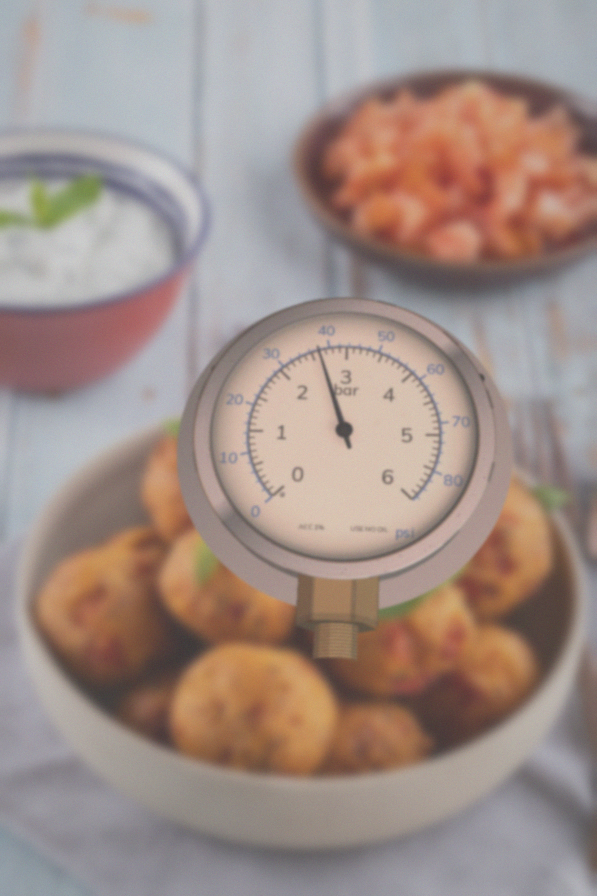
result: 2.6; bar
